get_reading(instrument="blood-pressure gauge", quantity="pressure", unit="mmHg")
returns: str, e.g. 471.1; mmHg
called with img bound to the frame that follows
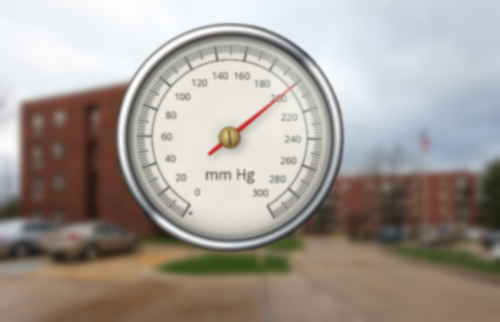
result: 200; mmHg
